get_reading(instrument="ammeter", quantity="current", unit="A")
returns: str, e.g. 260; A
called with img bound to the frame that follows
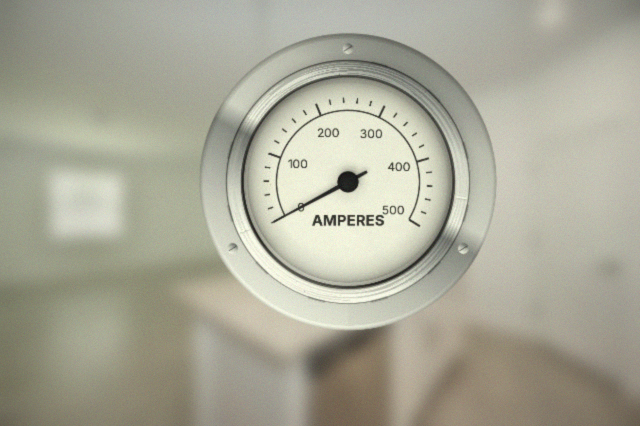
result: 0; A
